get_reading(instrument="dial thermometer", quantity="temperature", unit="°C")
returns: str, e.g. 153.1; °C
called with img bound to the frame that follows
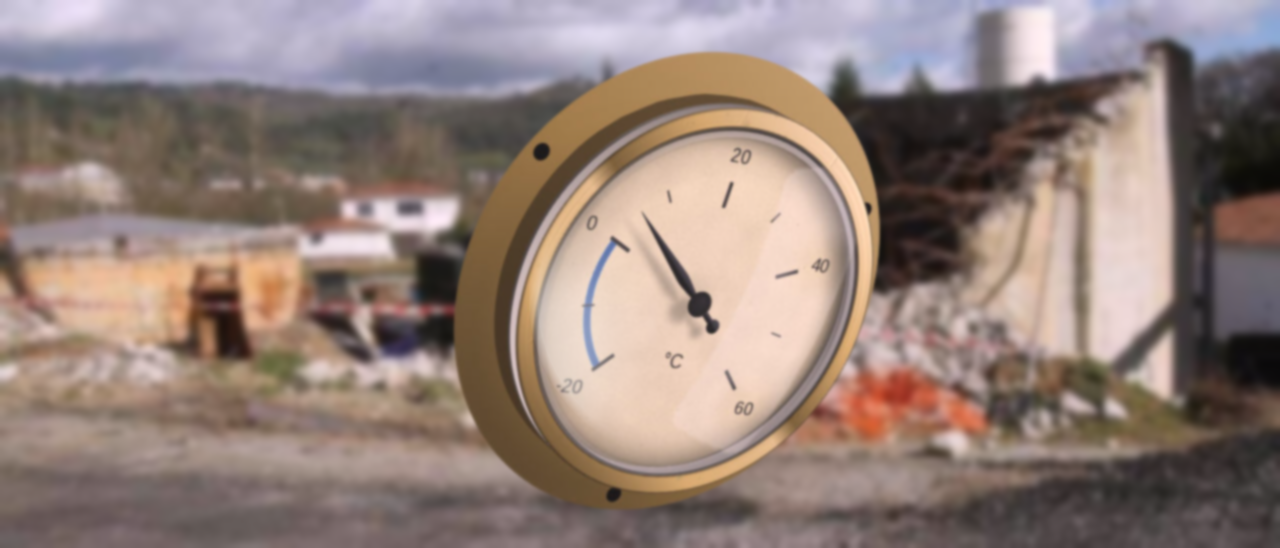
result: 5; °C
